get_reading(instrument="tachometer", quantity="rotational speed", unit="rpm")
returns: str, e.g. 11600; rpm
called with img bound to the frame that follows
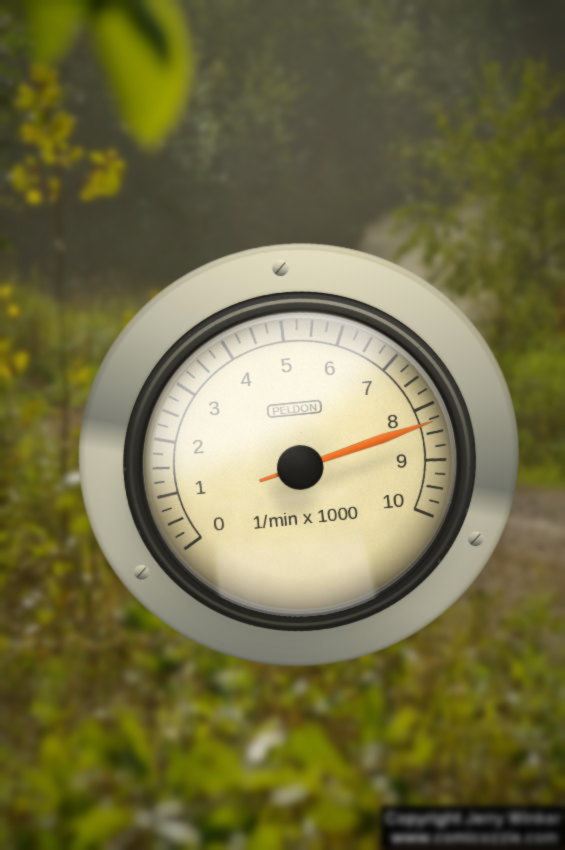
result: 8250; rpm
